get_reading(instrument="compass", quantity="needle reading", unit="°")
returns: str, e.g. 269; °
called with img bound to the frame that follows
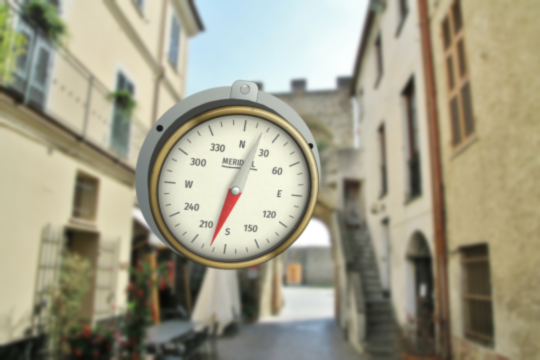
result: 195; °
